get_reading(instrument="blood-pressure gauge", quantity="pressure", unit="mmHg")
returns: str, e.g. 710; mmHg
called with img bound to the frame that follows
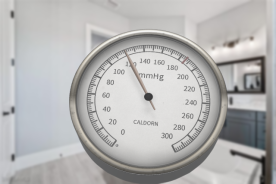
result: 120; mmHg
